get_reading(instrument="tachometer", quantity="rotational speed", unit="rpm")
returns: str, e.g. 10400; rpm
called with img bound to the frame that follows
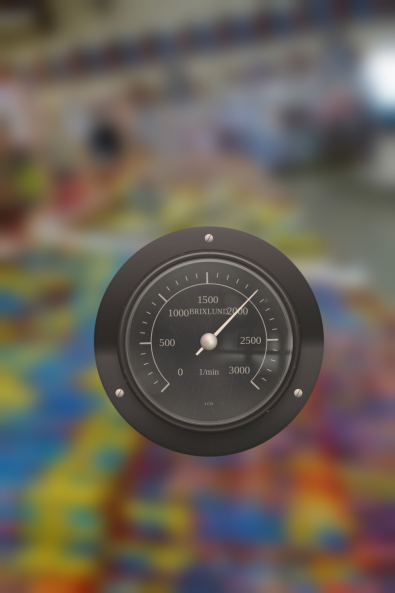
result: 2000; rpm
